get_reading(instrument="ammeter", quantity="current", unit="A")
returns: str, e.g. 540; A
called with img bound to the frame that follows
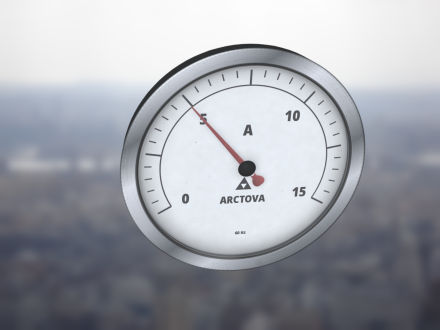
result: 5; A
